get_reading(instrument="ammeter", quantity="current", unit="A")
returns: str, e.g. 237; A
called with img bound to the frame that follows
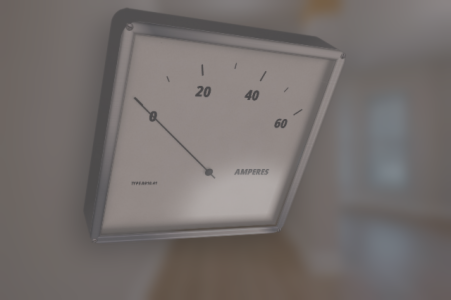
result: 0; A
